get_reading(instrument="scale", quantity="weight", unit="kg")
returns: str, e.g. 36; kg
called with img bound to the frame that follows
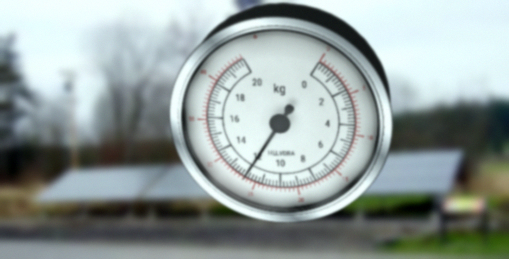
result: 12; kg
